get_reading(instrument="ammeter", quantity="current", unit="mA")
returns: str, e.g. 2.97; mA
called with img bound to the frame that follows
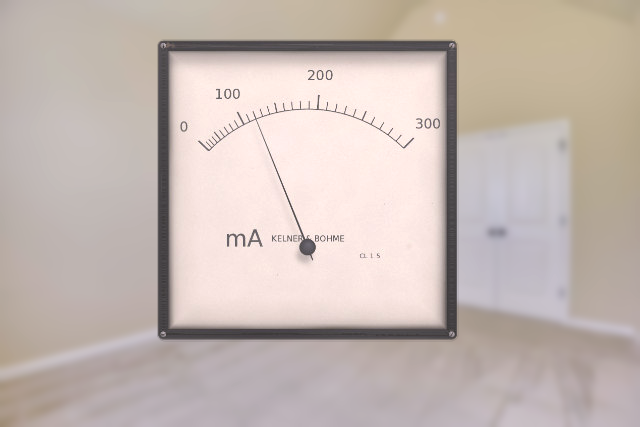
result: 120; mA
